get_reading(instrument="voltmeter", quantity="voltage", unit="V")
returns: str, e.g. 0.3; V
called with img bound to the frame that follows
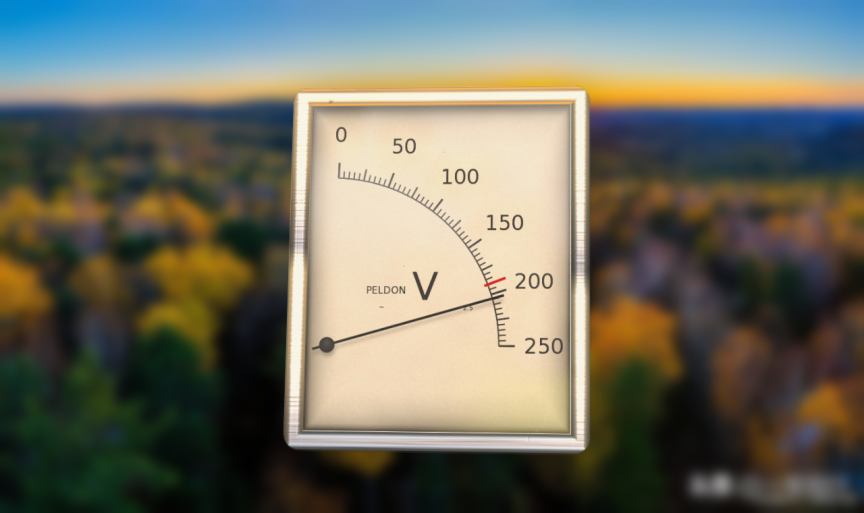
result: 205; V
